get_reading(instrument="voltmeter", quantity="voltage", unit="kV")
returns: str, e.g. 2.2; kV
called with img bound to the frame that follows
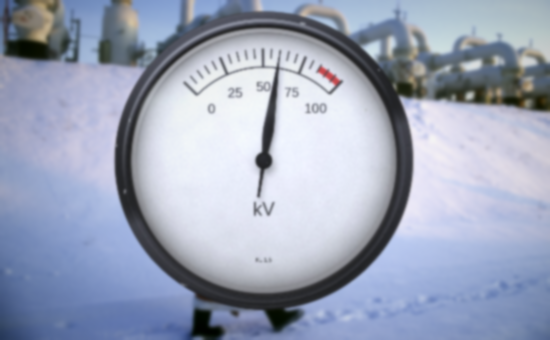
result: 60; kV
